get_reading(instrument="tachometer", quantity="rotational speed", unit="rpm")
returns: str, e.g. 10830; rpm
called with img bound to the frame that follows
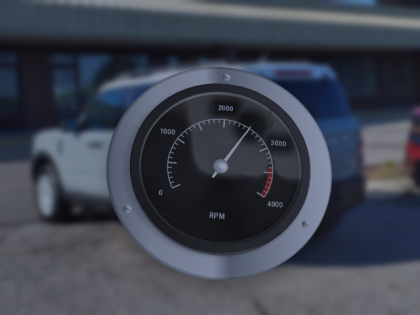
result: 2500; rpm
